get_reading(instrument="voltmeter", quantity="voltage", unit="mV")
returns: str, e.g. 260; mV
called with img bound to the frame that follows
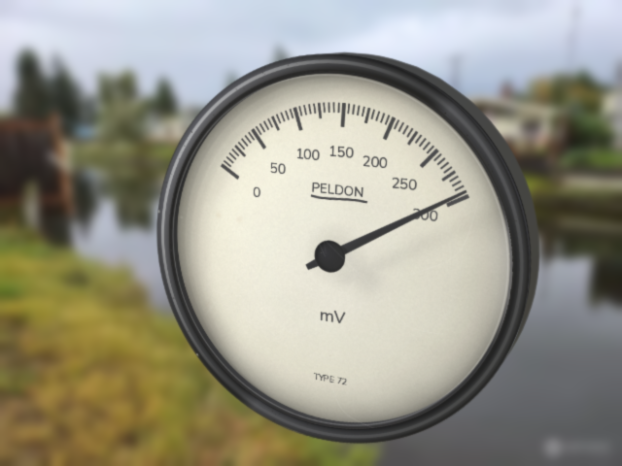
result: 295; mV
